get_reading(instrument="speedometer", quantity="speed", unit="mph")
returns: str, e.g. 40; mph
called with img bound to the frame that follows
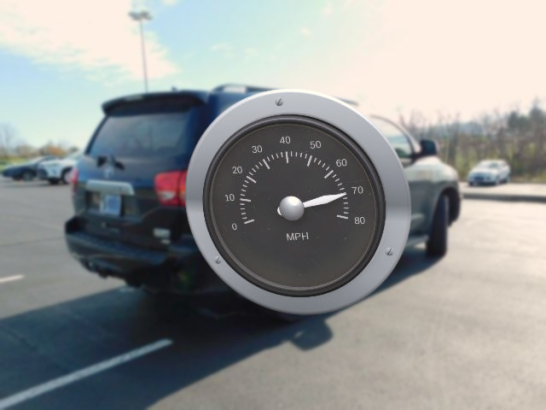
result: 70; mph
